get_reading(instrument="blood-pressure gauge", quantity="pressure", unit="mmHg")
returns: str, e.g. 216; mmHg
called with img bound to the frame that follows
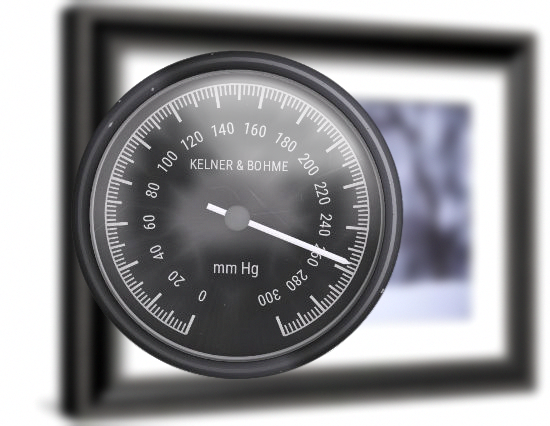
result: 256; mmHg
